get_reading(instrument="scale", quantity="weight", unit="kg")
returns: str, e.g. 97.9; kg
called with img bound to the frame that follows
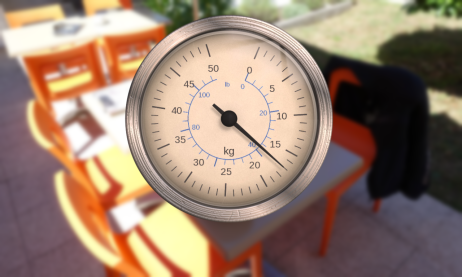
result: 17; kg
